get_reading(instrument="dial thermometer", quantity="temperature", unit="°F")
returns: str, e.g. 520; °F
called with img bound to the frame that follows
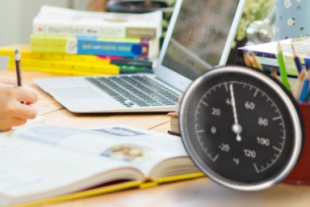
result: 44; °F
